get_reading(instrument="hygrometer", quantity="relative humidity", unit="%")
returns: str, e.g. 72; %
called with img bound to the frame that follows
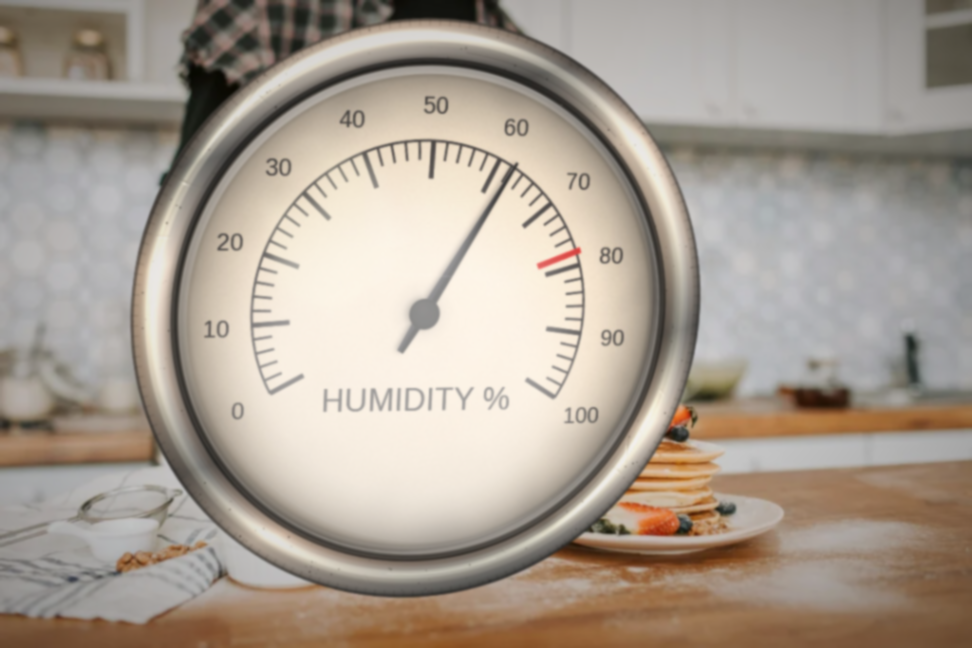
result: 62; %
